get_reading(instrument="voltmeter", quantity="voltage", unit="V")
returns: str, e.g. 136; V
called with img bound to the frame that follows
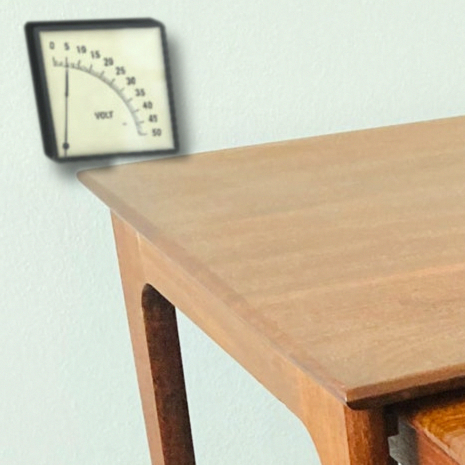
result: 5; V
